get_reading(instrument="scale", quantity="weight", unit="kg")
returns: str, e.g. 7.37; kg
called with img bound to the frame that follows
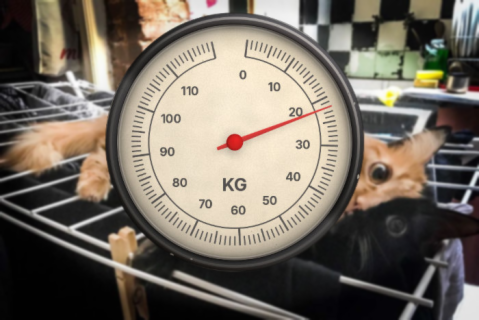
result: 22; kg
